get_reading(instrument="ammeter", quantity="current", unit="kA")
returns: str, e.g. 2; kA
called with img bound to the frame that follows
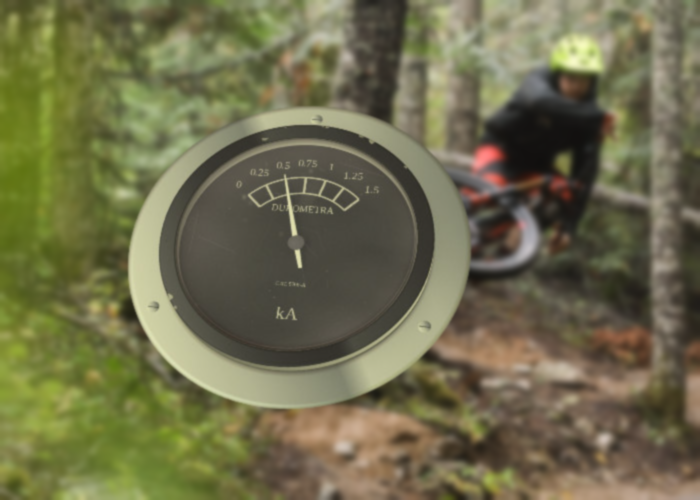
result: 0.5; kA
